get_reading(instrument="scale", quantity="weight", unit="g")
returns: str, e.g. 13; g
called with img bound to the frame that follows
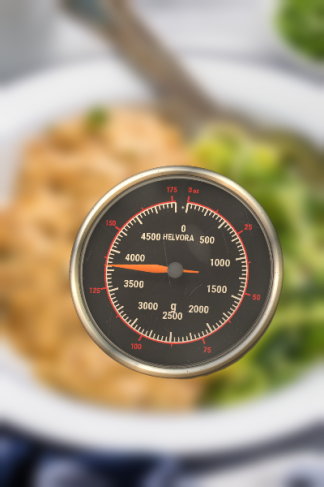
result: 3800; g
